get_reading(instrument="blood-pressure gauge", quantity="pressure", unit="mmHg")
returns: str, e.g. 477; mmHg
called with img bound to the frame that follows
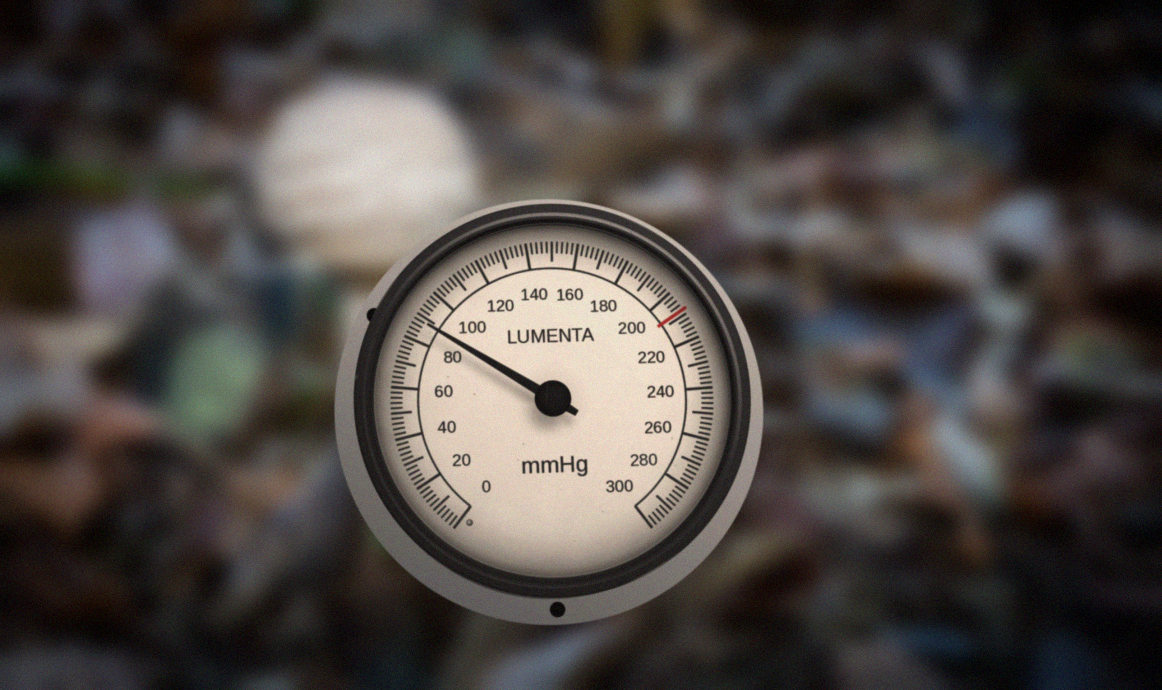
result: 88; mmHg
